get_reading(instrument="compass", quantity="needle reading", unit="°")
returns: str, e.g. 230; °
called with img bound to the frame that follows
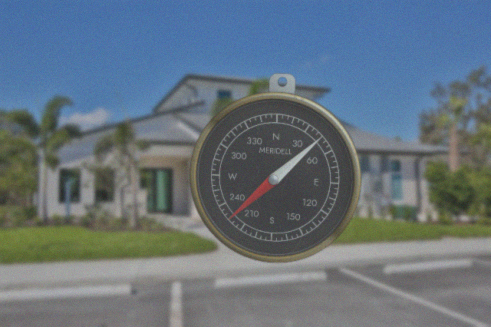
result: 225; °
